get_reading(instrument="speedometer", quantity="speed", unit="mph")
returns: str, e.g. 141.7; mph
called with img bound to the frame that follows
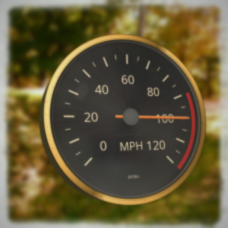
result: 100; mph
